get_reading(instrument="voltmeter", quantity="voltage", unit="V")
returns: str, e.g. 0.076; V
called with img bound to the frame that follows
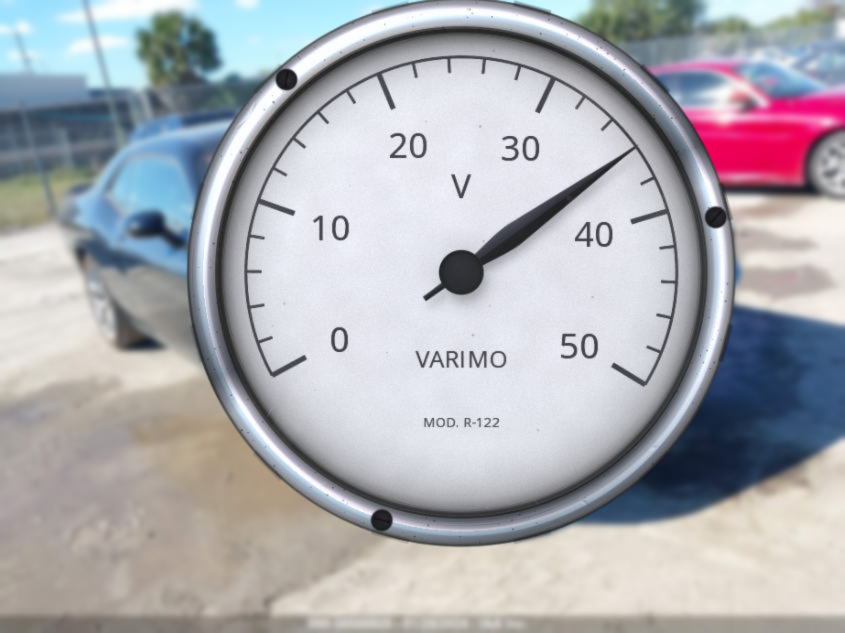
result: 36; V
